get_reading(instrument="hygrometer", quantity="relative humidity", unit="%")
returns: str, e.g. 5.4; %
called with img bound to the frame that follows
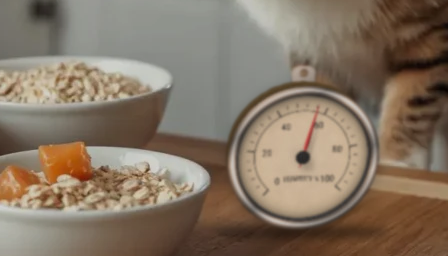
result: 56; %
